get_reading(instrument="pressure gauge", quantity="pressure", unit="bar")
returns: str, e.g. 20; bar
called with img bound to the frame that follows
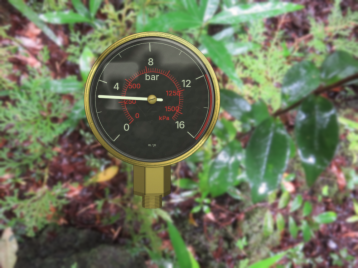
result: 3; bar
